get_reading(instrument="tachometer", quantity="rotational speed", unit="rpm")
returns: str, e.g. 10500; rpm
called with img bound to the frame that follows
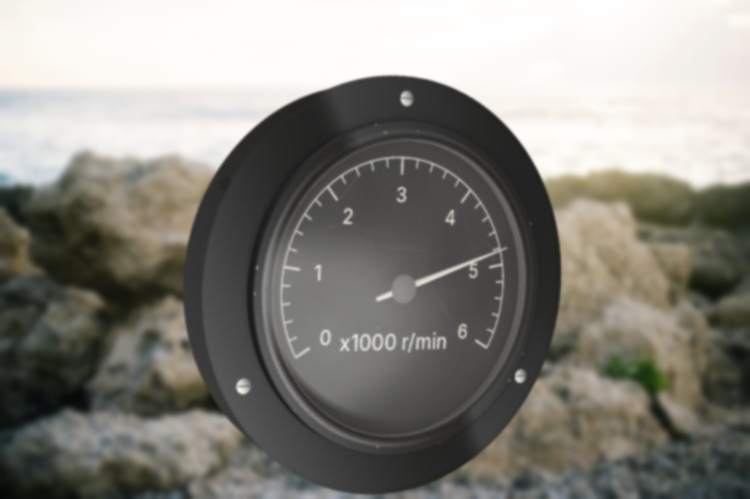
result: 4800; rpm
